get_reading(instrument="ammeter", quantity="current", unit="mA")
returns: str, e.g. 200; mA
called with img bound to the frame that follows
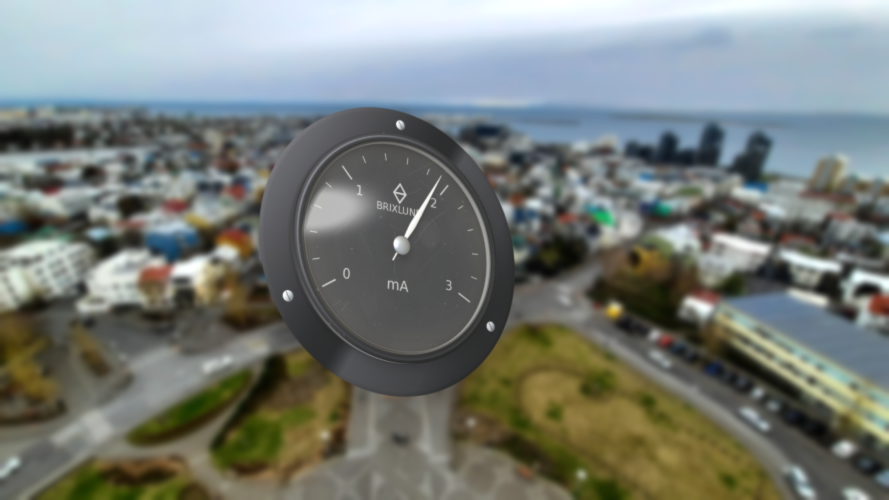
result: 1.9; mA
